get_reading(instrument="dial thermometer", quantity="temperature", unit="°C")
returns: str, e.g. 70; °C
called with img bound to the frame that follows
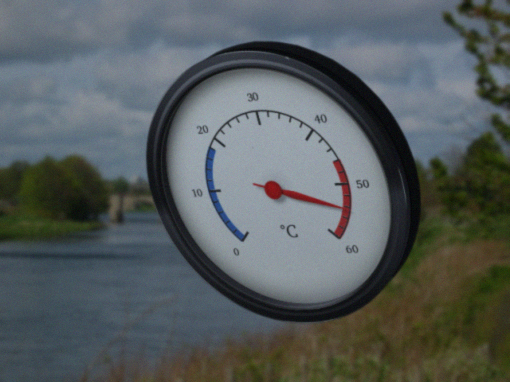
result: 54; °C
